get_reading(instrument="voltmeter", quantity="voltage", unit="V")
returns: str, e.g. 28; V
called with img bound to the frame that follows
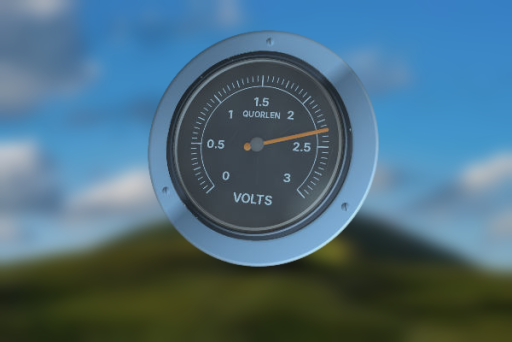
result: 2.35; V
